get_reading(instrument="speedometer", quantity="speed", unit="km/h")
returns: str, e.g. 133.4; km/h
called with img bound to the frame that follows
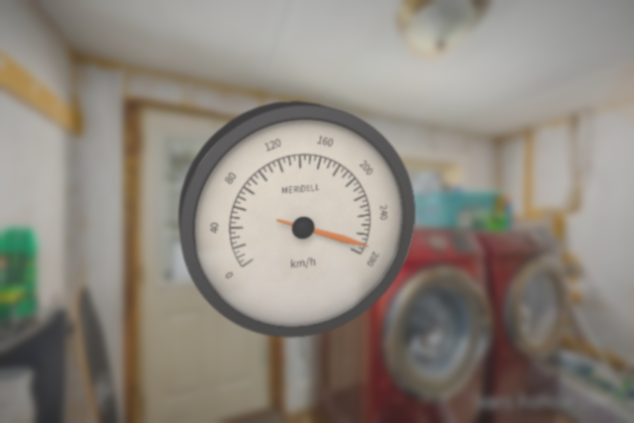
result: 270; km/h
